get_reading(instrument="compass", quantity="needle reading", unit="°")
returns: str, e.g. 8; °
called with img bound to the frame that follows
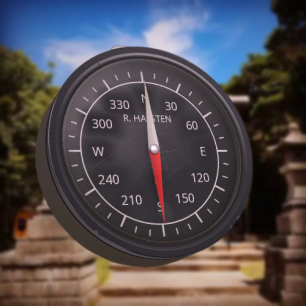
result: 180; °
